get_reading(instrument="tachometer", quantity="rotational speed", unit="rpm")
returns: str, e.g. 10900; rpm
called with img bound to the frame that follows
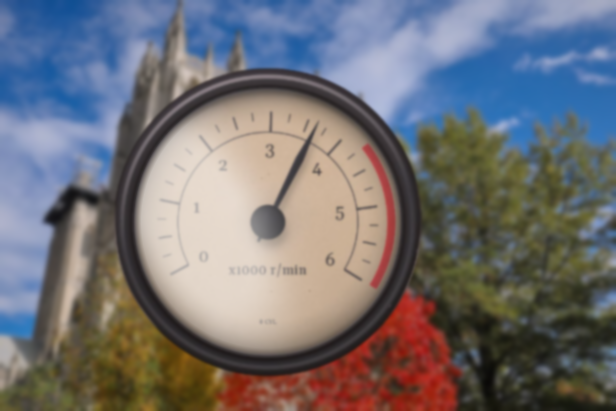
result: 3625; rpm
